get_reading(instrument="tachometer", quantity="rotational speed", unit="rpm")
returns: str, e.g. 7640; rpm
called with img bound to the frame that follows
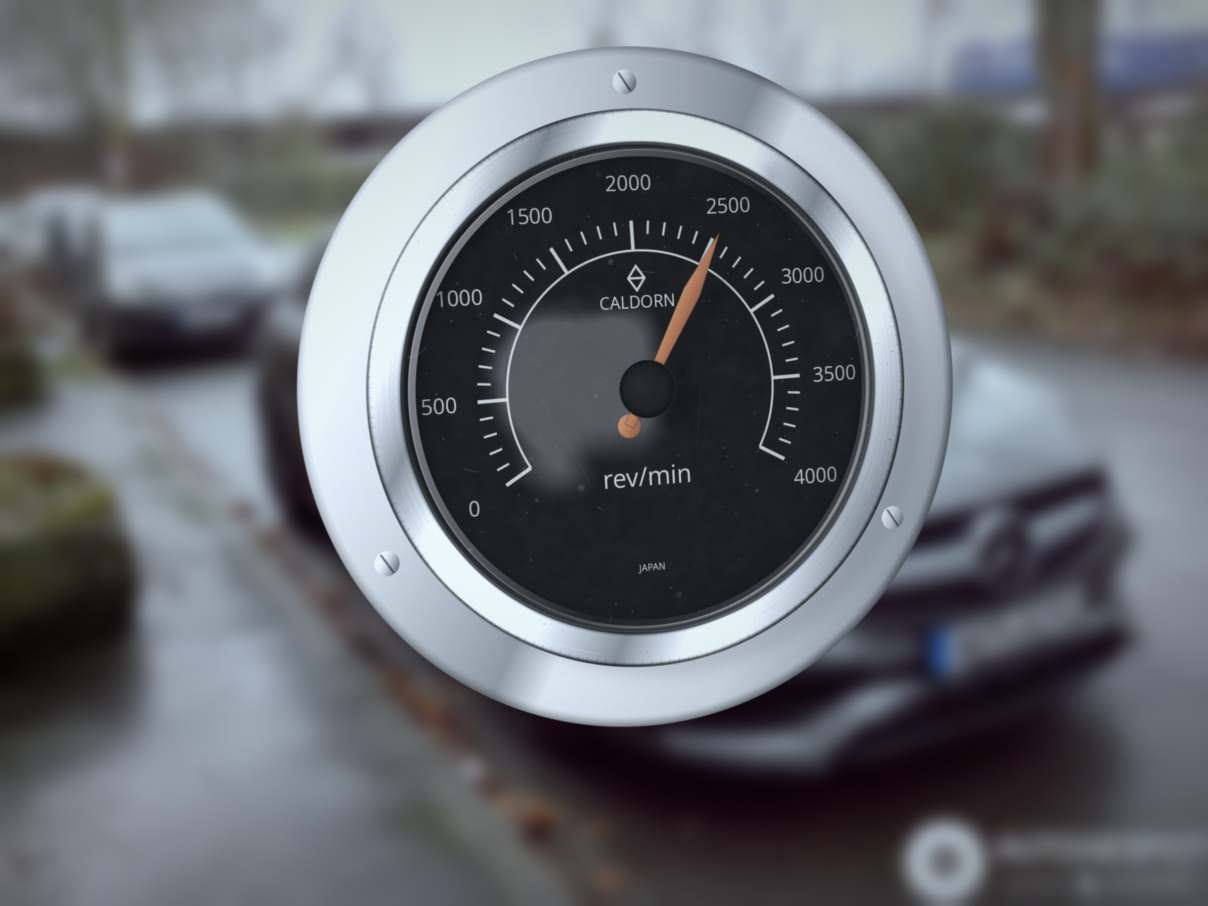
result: 2500; rpm
